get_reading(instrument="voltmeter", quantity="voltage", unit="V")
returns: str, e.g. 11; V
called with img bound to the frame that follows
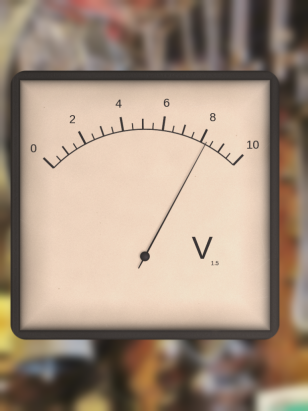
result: 8.25; V
